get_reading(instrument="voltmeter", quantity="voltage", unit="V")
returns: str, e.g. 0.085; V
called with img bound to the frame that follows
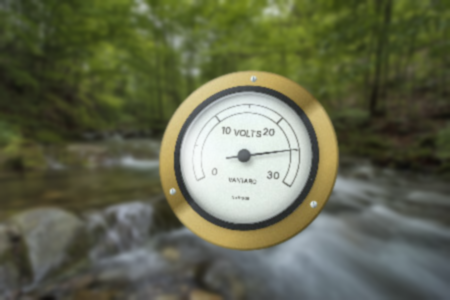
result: 25; V
